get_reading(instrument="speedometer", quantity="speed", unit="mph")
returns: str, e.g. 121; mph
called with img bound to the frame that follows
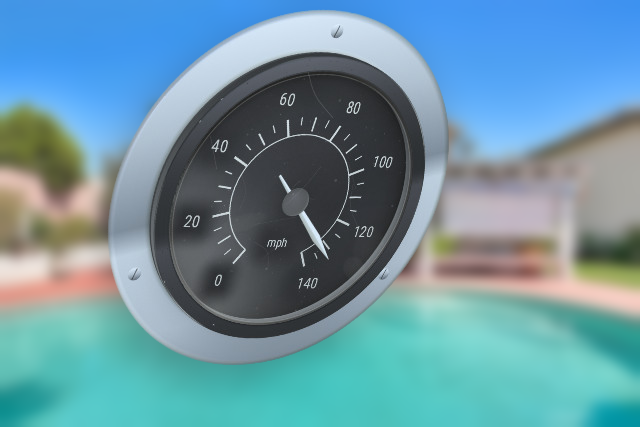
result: 132.5; mph
